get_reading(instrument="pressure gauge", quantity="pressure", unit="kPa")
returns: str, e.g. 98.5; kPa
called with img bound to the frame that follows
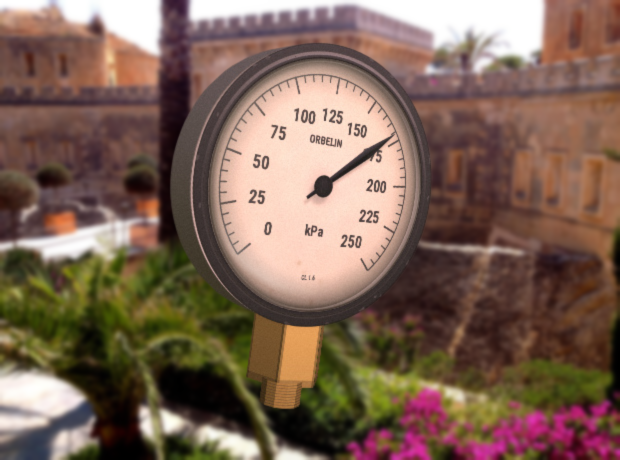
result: 170; kPa
